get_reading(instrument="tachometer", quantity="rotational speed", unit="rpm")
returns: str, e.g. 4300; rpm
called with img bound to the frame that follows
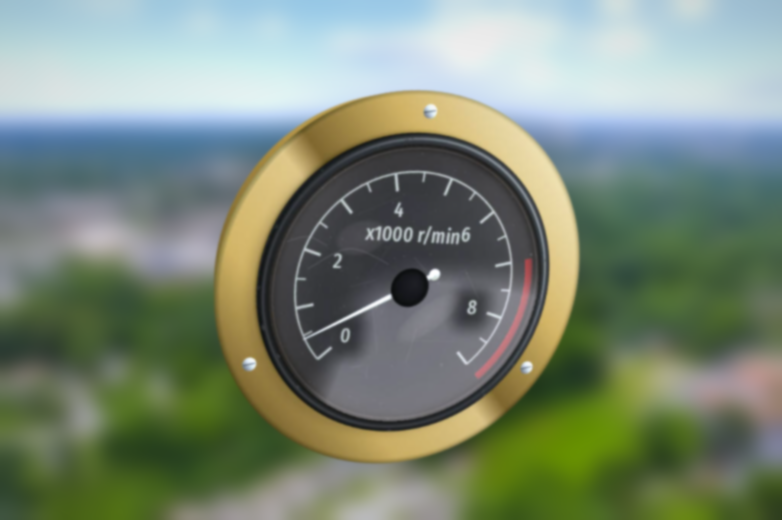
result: 500; rpm
